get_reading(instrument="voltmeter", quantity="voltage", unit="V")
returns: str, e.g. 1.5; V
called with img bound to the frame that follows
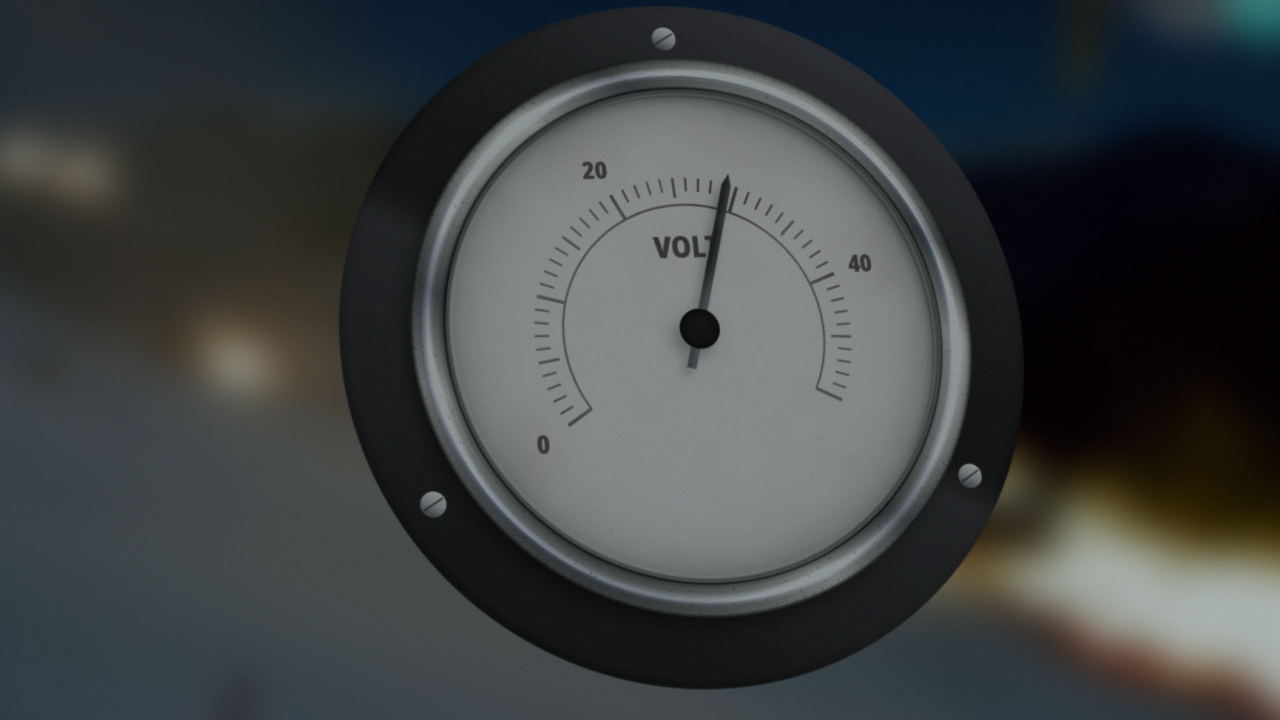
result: 29; V
